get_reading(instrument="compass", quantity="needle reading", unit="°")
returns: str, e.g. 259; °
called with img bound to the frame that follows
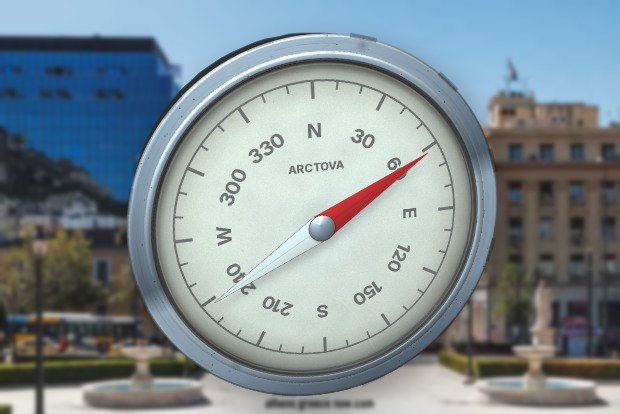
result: 60; °
